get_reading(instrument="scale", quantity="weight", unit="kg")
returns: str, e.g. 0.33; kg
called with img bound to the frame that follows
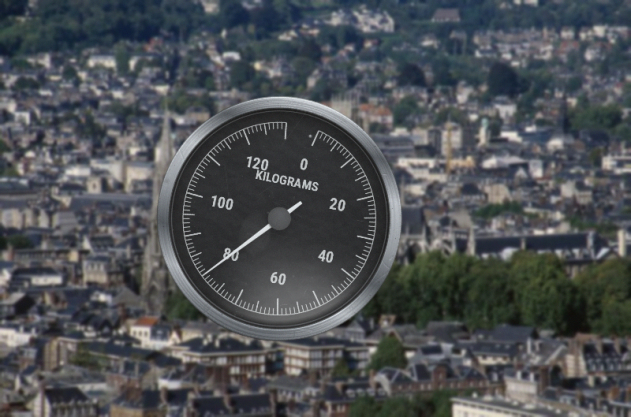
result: 80; kg
